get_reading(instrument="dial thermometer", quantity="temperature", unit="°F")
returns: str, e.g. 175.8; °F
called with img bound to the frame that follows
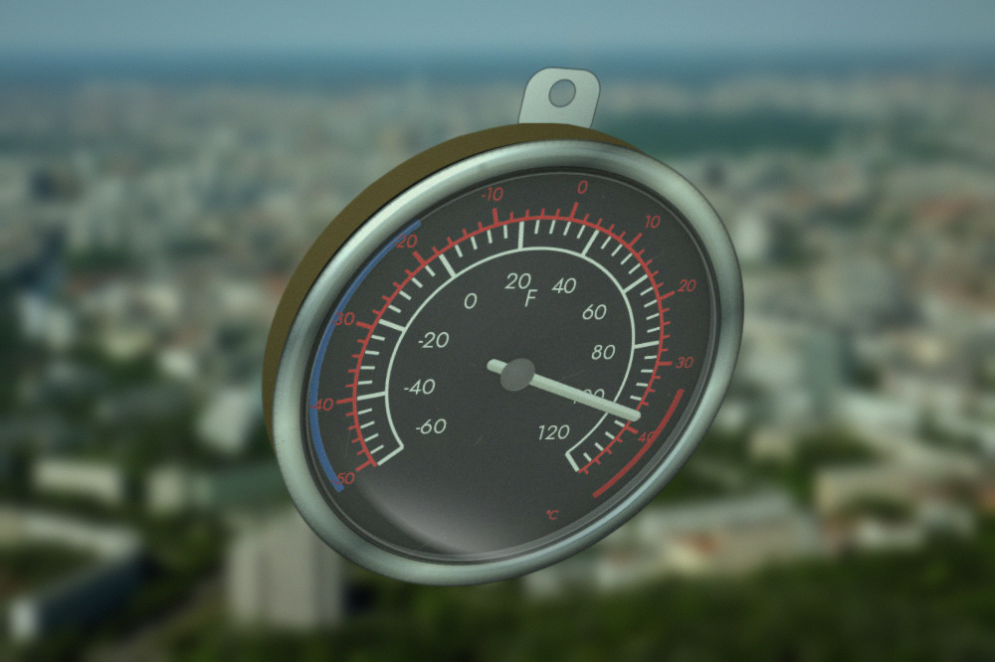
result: 100; °F
